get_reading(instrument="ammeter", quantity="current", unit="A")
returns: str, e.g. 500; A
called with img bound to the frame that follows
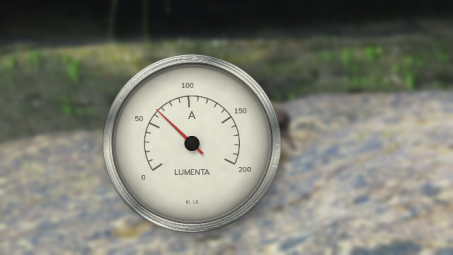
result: 65; A
